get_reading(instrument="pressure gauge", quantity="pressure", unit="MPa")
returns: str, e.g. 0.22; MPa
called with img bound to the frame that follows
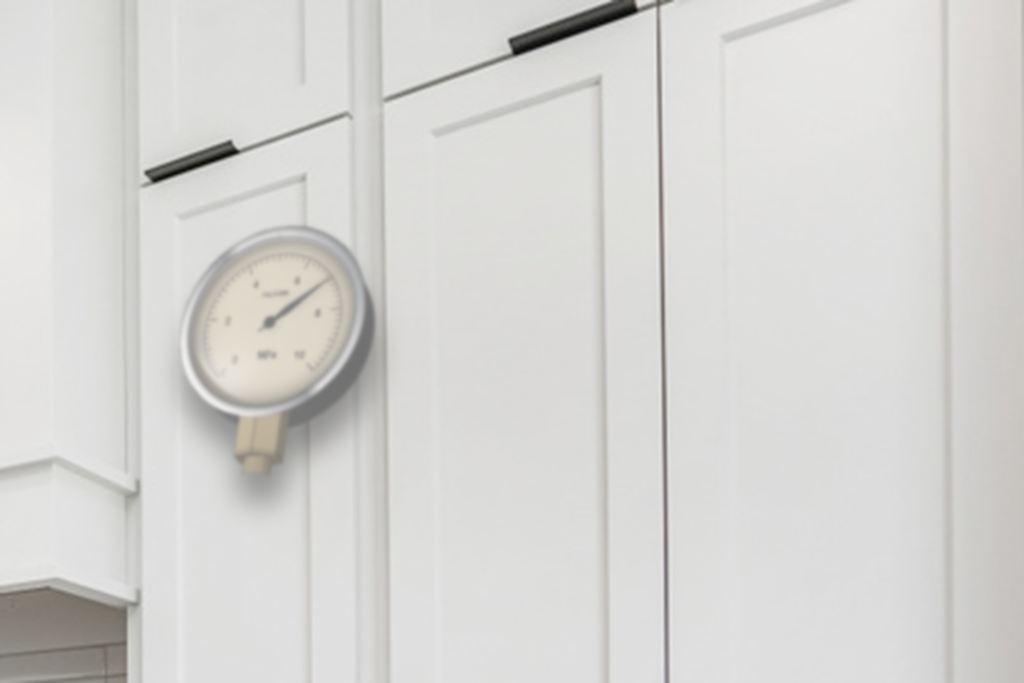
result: 7; MPa
